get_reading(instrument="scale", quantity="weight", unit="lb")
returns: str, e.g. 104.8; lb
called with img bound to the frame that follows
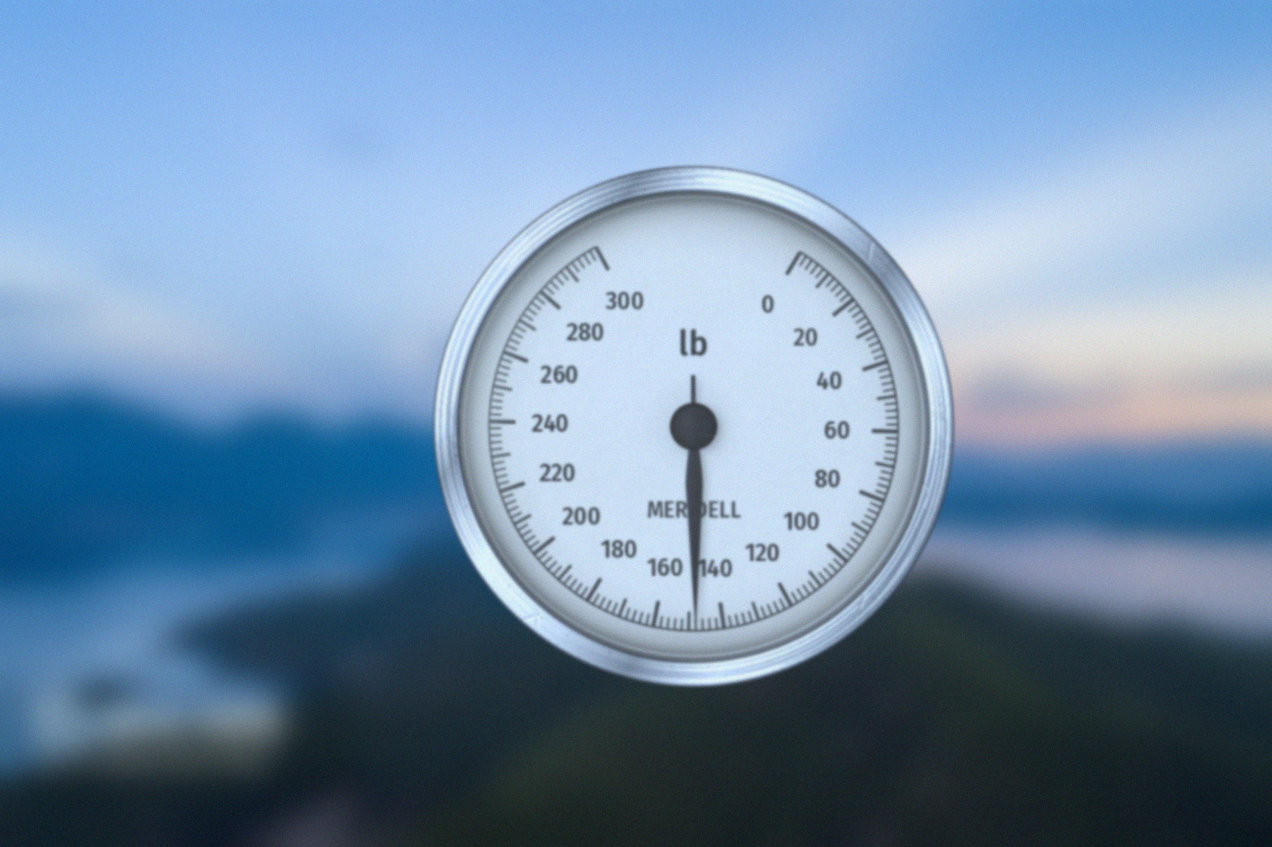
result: 148; lb
